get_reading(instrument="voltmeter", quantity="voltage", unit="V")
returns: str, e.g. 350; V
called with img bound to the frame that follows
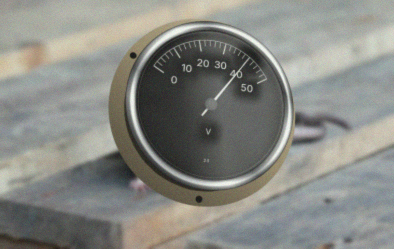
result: 40; V
